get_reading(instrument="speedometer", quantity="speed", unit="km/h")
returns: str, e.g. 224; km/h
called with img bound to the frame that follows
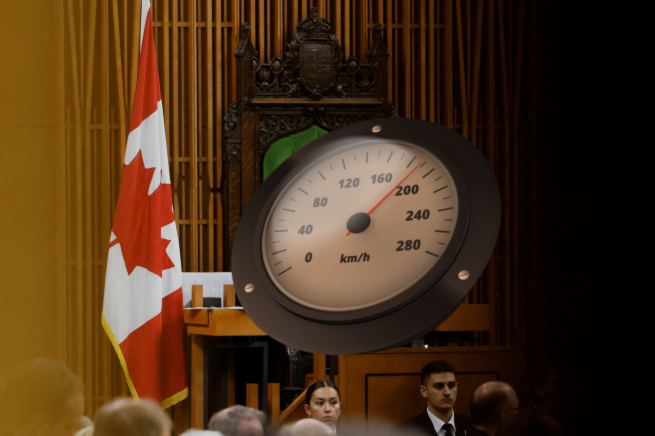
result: 190; km/h
